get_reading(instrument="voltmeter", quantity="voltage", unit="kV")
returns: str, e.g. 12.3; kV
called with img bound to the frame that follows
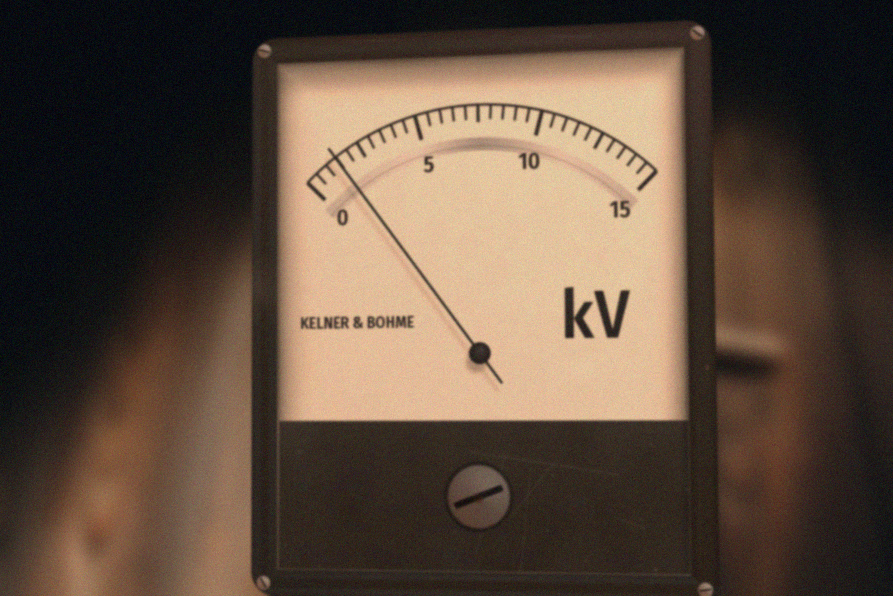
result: 1.5; kV
